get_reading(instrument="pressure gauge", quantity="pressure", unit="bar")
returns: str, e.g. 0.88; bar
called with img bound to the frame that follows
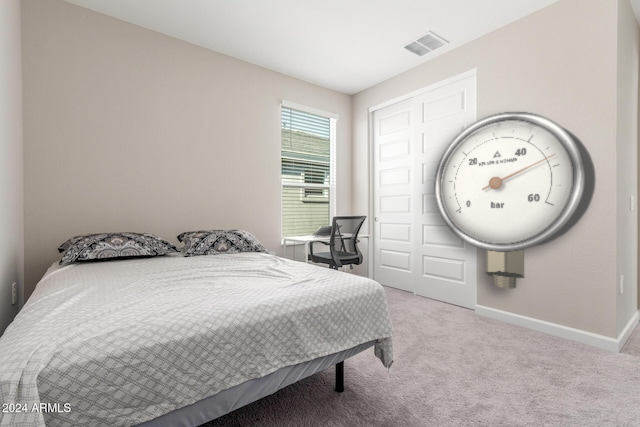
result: 47.5; bar
